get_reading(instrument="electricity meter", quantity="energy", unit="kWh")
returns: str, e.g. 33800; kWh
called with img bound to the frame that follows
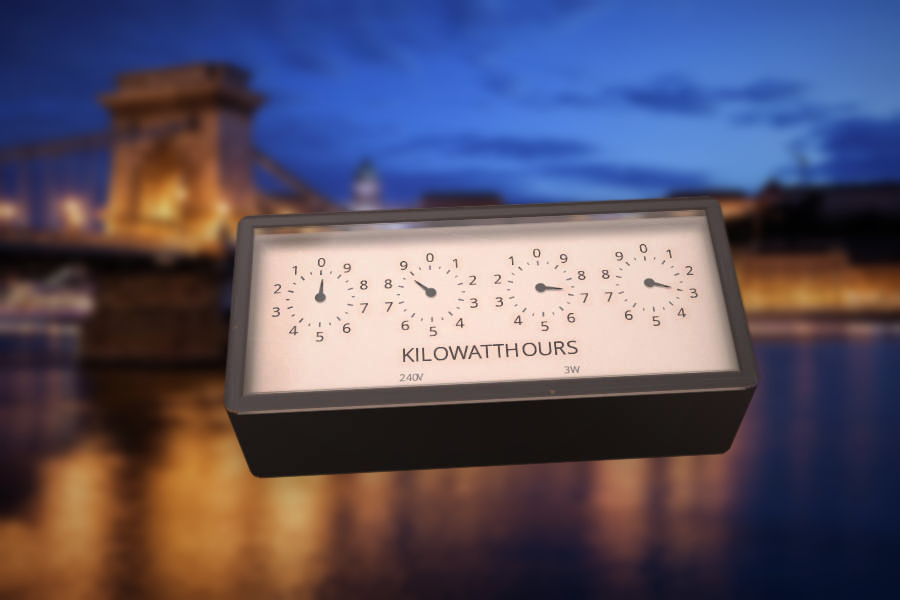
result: 9873; kWh
